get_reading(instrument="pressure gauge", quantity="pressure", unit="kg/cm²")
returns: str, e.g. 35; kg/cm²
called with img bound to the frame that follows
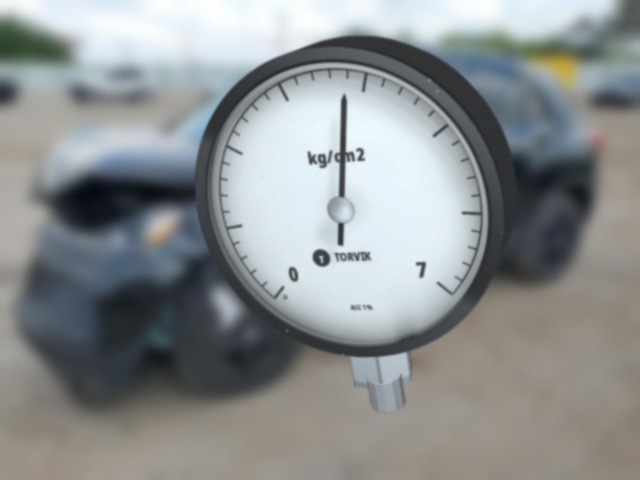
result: 3.8; kg/cm²
